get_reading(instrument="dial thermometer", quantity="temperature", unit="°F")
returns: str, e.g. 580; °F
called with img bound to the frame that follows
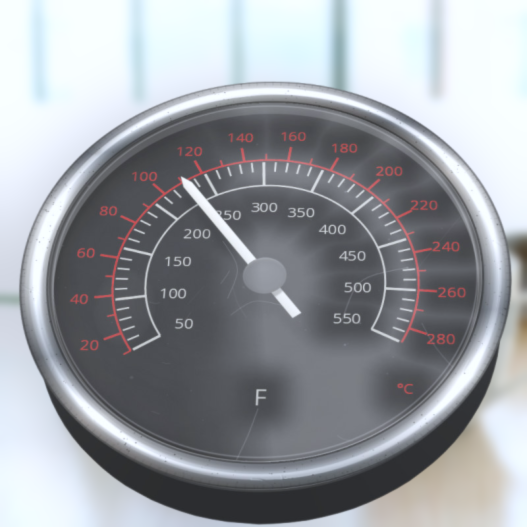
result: 230; °F
